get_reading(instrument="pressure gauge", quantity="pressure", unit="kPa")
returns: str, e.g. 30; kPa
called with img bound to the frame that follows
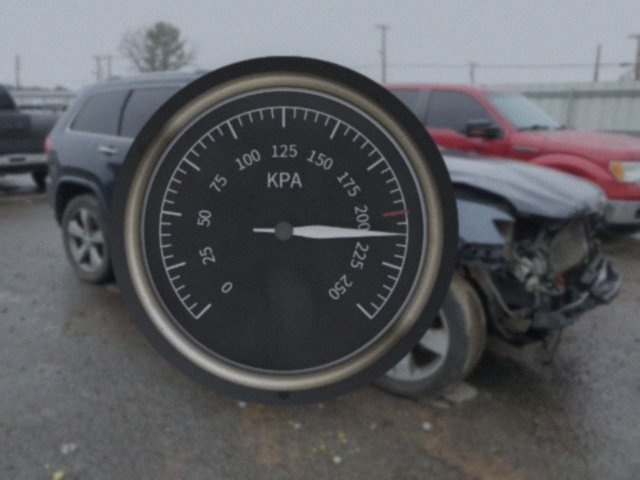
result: 210; kPa
